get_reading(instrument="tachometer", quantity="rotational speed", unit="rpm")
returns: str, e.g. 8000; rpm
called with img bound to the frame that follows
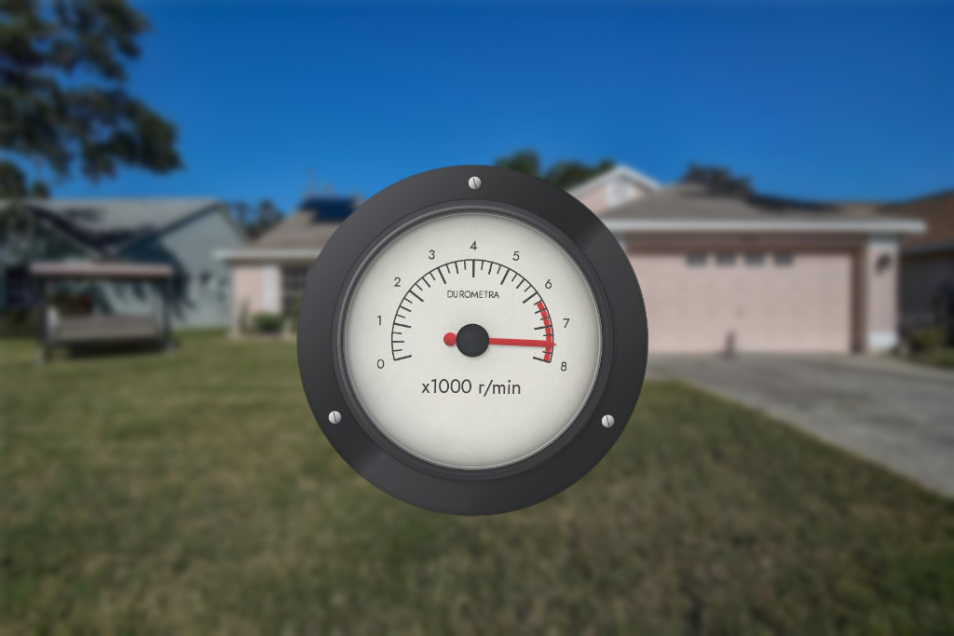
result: 7500; rpm
